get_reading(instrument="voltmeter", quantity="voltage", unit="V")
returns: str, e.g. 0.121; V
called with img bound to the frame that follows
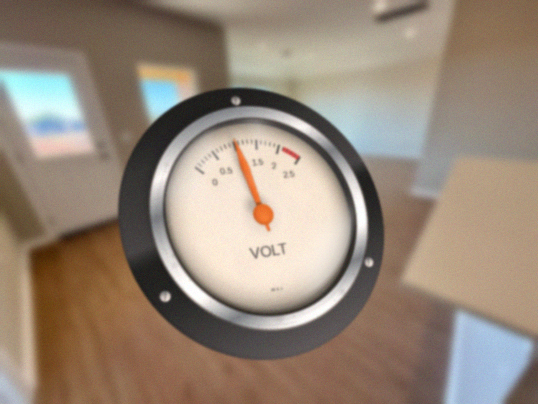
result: 1; V
